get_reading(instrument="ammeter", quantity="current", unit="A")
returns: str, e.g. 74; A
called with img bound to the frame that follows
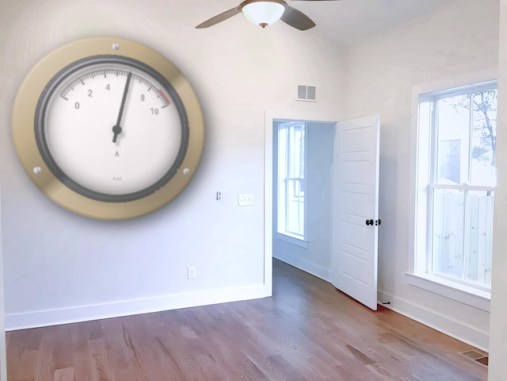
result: 6; A
